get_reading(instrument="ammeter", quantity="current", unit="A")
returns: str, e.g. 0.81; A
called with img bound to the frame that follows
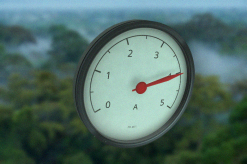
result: 4; A
